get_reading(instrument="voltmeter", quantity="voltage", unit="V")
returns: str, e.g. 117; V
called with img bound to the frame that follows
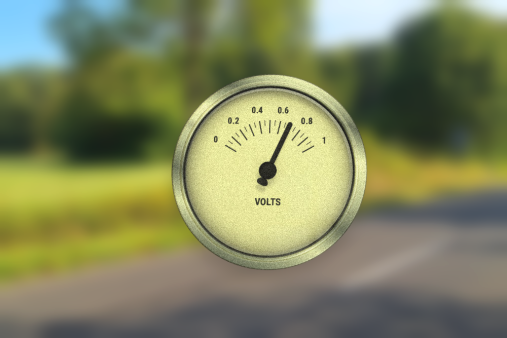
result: 0.7; V
